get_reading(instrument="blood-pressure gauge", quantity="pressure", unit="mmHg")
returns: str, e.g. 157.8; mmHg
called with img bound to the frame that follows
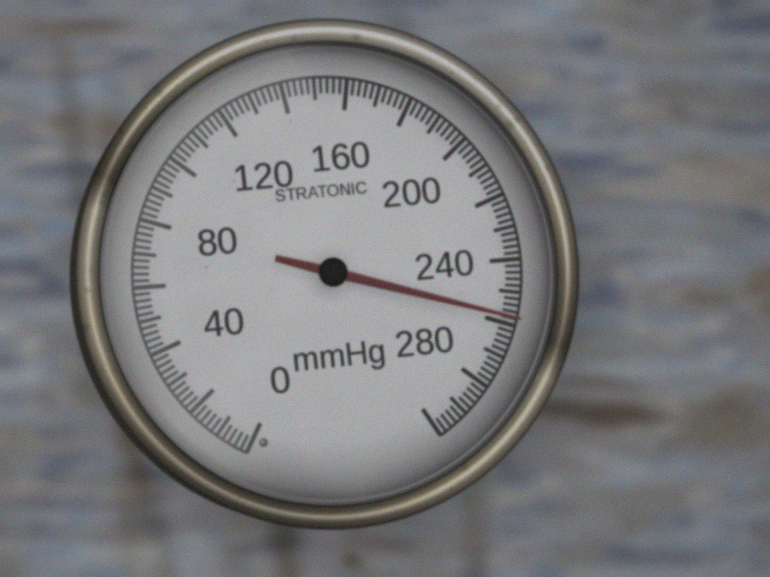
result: 258; mmHg
